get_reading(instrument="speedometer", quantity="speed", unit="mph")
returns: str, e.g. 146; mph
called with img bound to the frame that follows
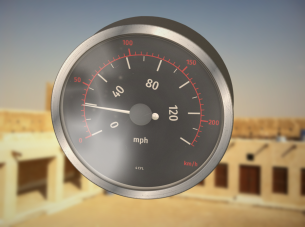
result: 20; mph
